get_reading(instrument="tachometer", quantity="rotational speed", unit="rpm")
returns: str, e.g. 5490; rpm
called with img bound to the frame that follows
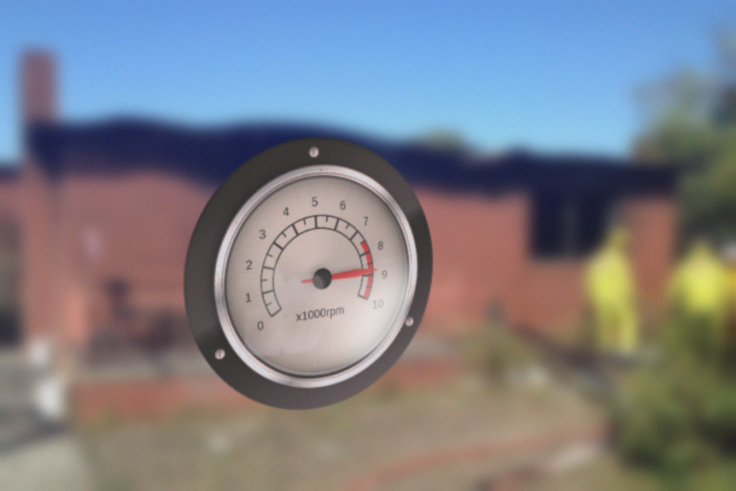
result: 8750; rpm
